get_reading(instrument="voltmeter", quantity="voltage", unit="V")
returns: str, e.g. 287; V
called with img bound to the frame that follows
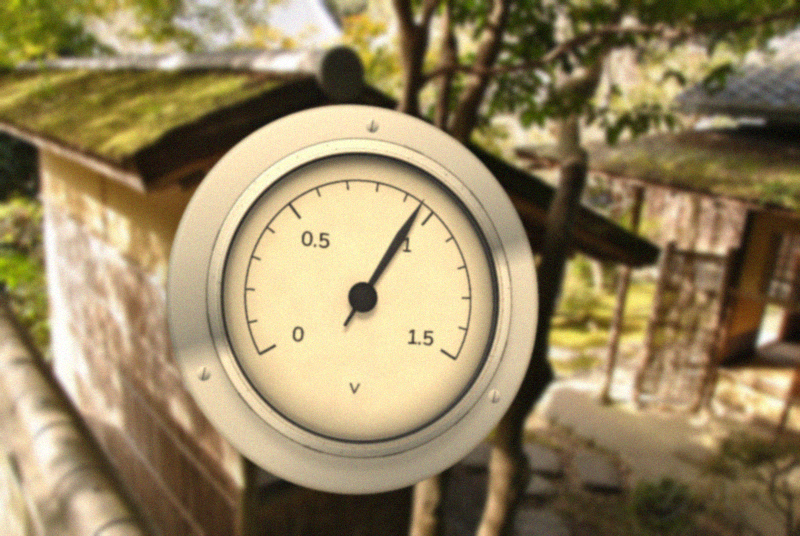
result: 0.95; V
